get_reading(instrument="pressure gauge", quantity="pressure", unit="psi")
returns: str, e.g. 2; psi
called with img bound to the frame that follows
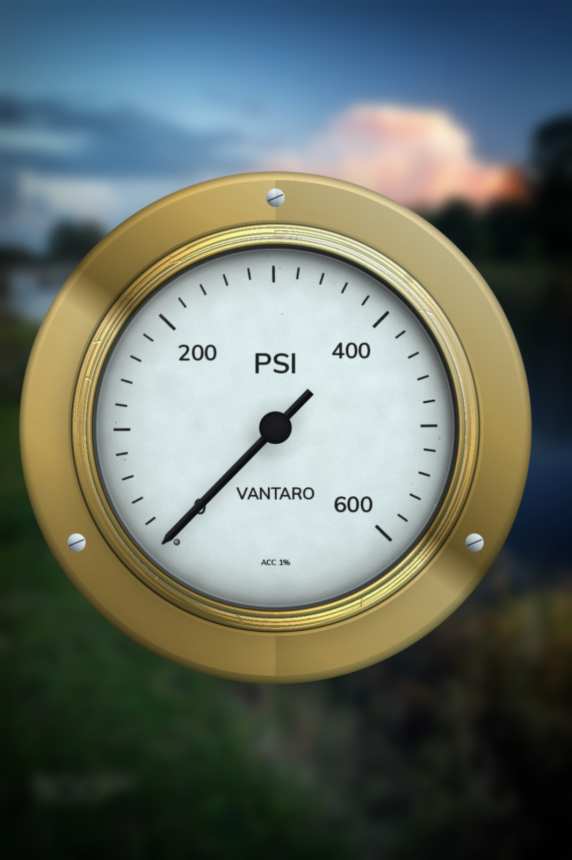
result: 0; psi
